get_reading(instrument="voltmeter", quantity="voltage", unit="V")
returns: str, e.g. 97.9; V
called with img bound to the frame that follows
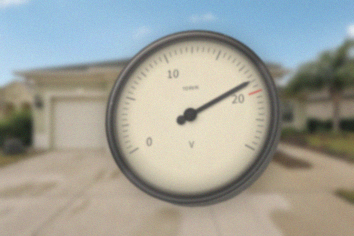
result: 19; V
